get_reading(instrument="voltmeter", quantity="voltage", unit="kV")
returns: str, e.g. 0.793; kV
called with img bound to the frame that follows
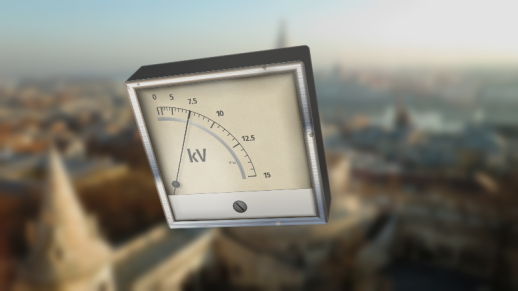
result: 7.5; kV
